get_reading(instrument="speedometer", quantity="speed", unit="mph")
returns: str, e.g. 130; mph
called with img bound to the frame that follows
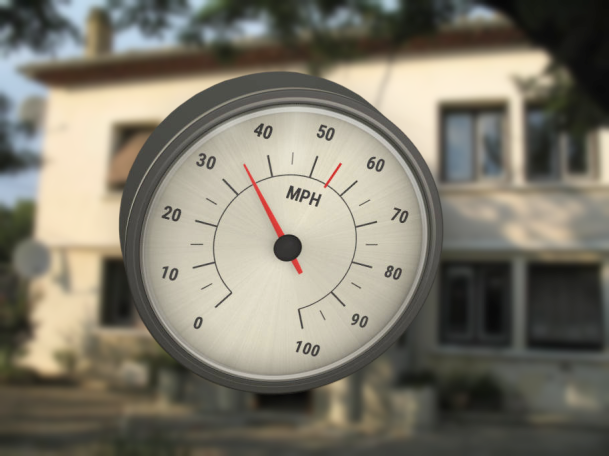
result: 35; mph
